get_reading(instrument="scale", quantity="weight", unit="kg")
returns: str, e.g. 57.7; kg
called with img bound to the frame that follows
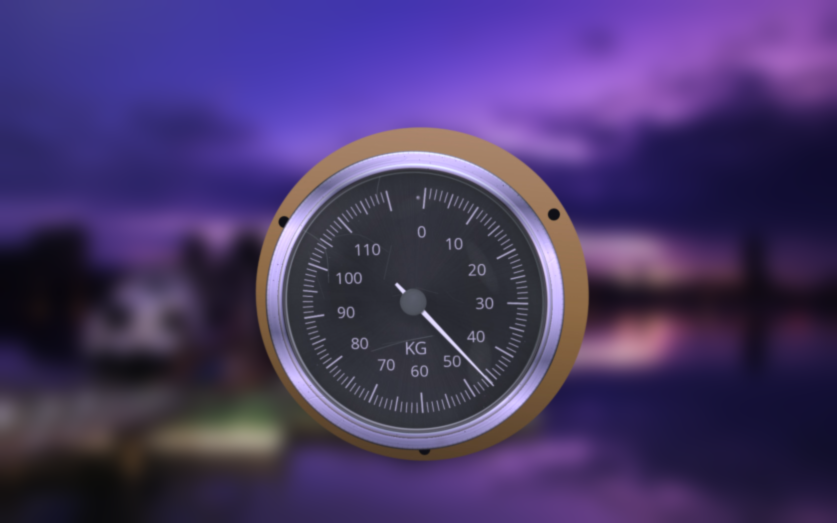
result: 46; kg
